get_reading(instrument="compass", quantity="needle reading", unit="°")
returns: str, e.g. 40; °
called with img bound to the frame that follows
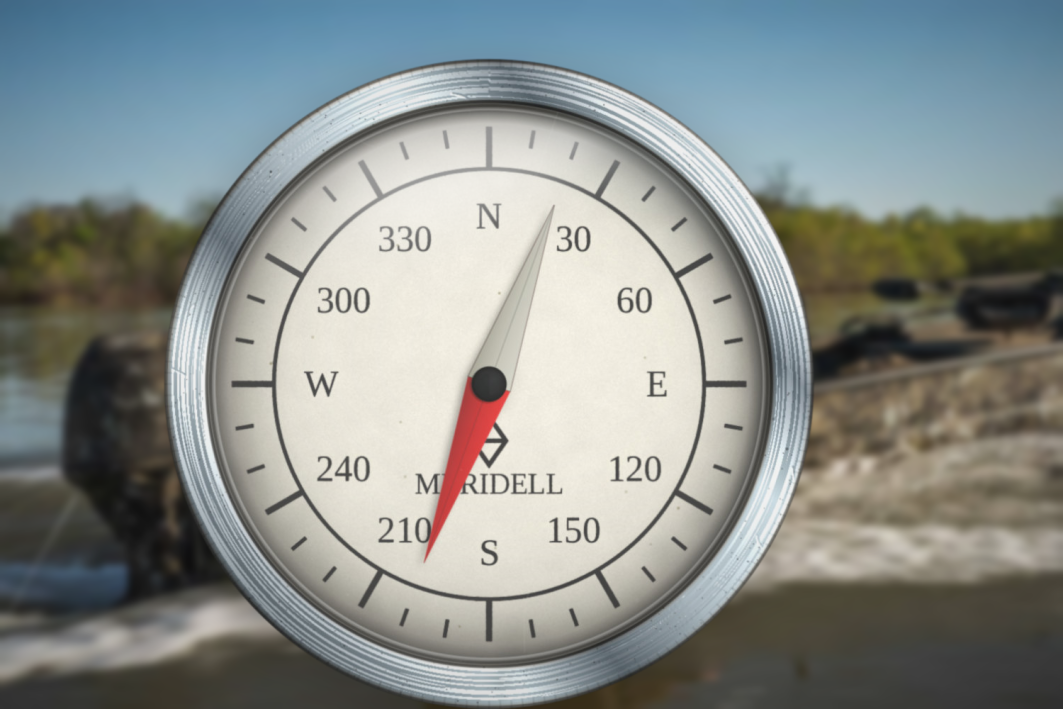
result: 200; °
